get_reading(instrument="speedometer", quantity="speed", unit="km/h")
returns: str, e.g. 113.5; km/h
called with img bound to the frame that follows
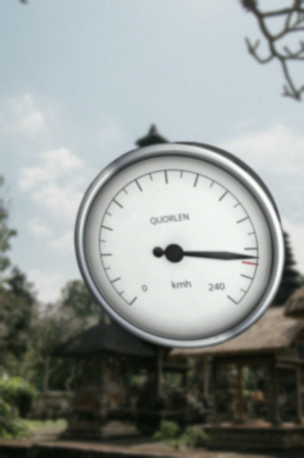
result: 205; km/h
